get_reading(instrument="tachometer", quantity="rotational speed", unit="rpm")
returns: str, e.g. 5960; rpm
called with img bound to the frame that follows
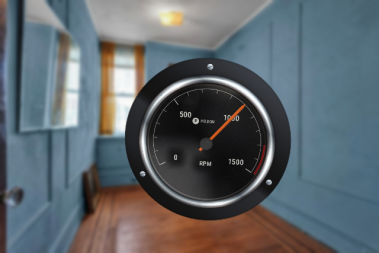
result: 1000; rpm
